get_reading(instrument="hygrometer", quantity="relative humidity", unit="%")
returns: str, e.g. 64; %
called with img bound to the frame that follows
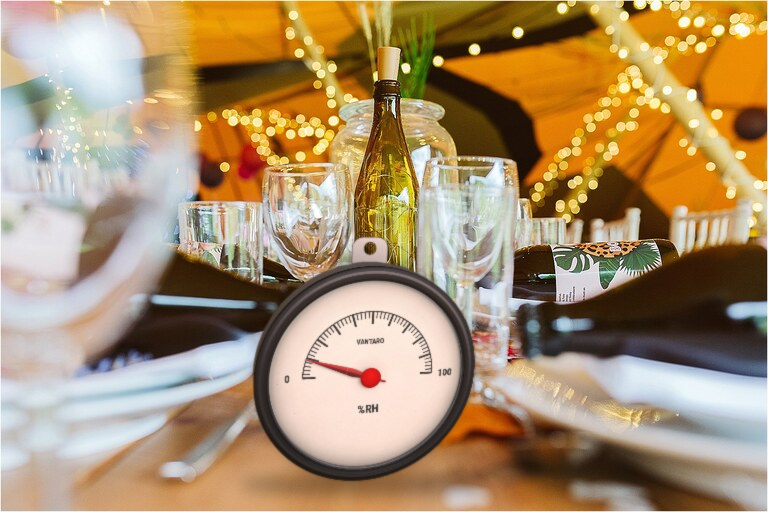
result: 10; %
